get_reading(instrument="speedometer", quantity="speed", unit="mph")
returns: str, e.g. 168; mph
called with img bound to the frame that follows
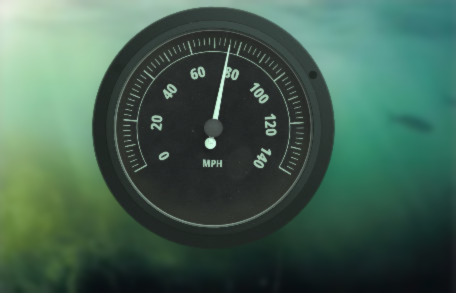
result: 76; mph
